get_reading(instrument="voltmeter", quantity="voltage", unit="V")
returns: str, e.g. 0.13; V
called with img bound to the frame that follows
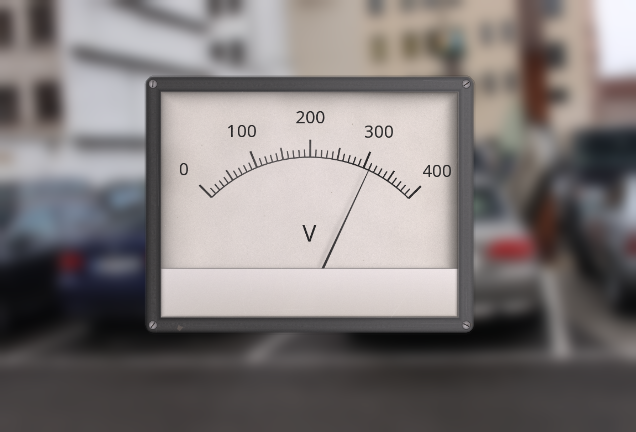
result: 310; V
